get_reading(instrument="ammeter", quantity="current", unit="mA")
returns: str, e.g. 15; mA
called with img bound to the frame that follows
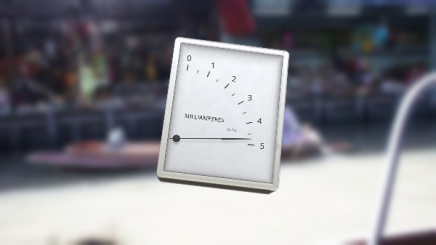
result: 4.75; mA
